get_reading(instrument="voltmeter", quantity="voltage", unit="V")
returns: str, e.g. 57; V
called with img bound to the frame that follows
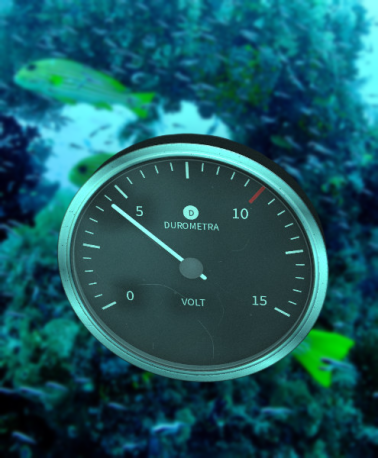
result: 4.5; V
